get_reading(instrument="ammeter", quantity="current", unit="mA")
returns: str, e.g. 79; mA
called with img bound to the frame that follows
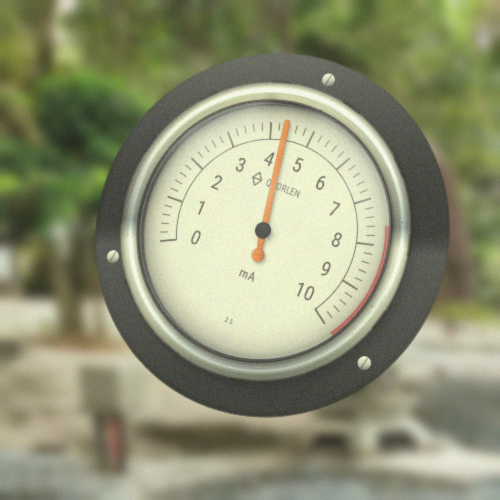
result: 4.4; mA
